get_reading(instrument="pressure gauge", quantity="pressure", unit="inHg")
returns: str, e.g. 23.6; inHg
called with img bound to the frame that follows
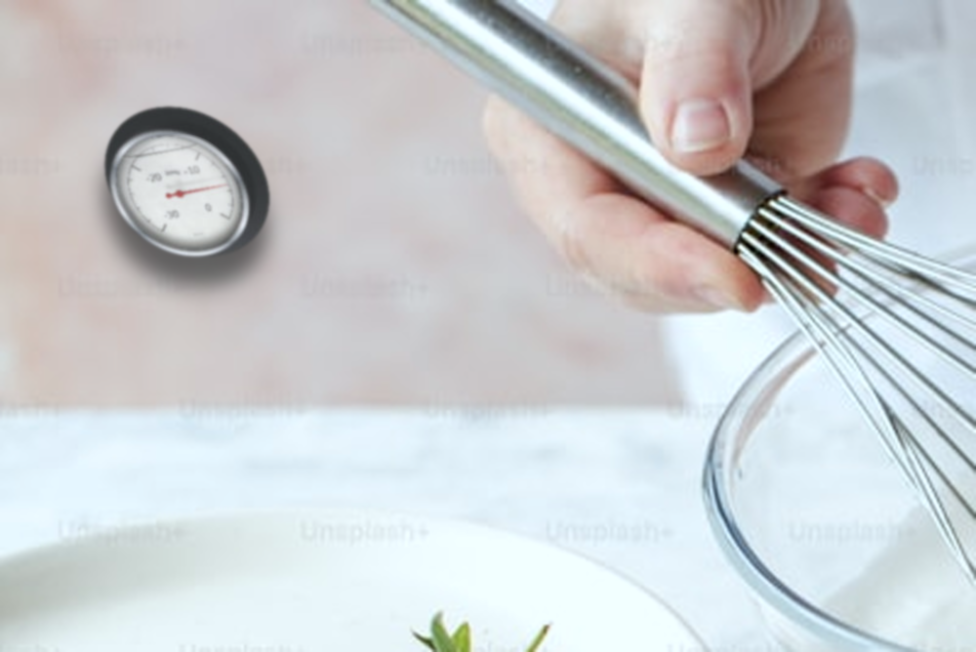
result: -5; inHg
